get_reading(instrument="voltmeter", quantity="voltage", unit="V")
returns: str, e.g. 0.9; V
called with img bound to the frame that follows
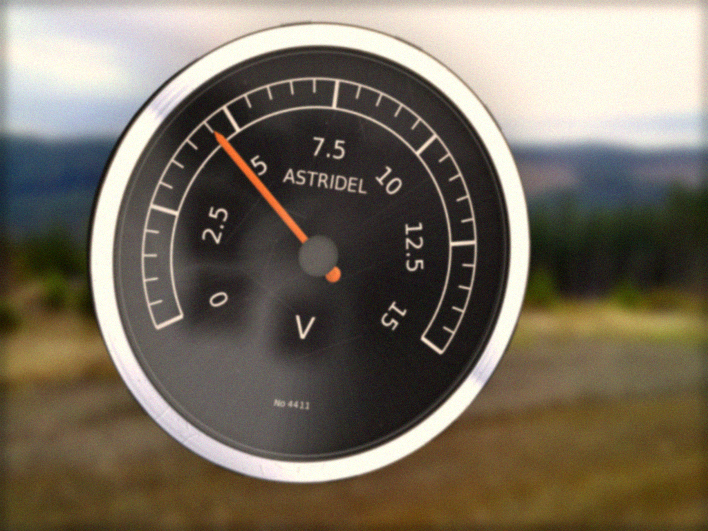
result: 4.5; V
